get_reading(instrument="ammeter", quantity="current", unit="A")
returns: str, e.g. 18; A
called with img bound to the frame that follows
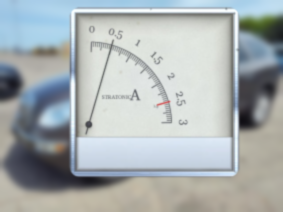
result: 0.5; A
